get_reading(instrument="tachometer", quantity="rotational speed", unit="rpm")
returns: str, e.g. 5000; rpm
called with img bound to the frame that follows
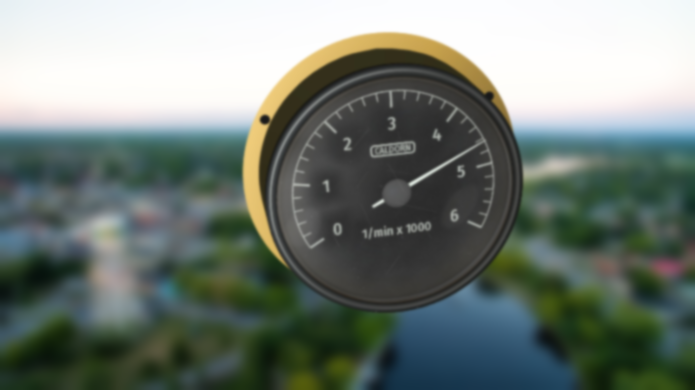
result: 4600; rpm
